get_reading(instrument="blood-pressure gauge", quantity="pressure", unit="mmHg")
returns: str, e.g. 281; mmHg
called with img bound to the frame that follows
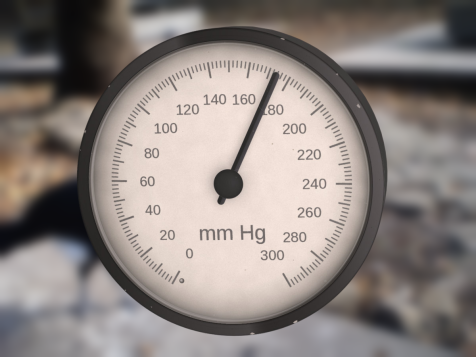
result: 174; mmHg
